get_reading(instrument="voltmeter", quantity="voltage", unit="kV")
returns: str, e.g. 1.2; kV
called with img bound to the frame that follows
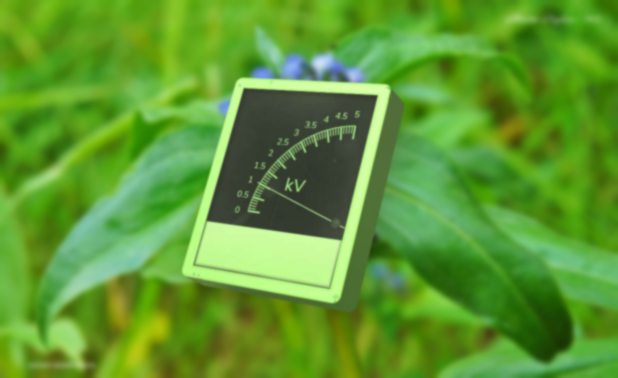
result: 1; kV
